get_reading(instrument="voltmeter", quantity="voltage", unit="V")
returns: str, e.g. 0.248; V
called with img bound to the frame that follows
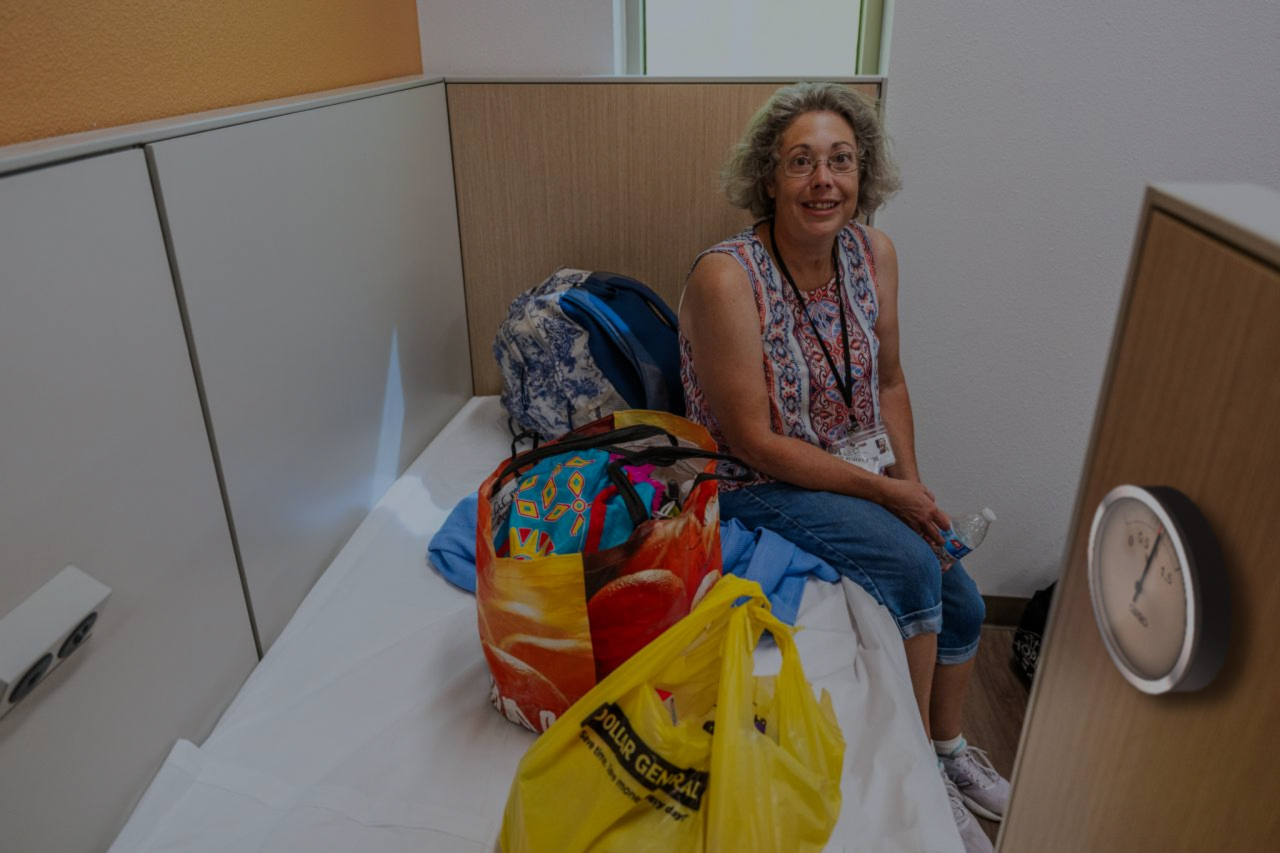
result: 1; V
